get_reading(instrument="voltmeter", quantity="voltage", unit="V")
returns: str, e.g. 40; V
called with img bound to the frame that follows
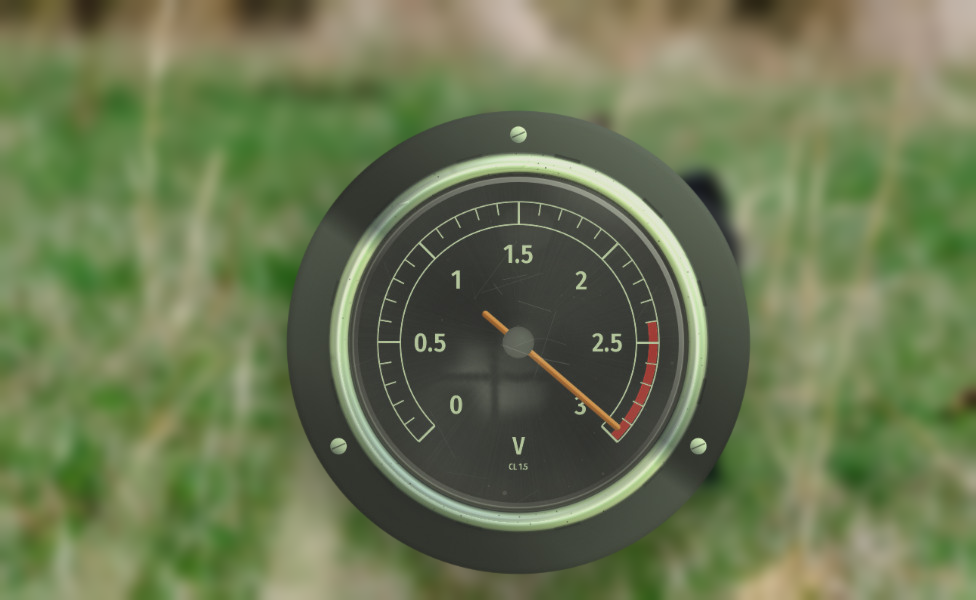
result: 2.95; V
